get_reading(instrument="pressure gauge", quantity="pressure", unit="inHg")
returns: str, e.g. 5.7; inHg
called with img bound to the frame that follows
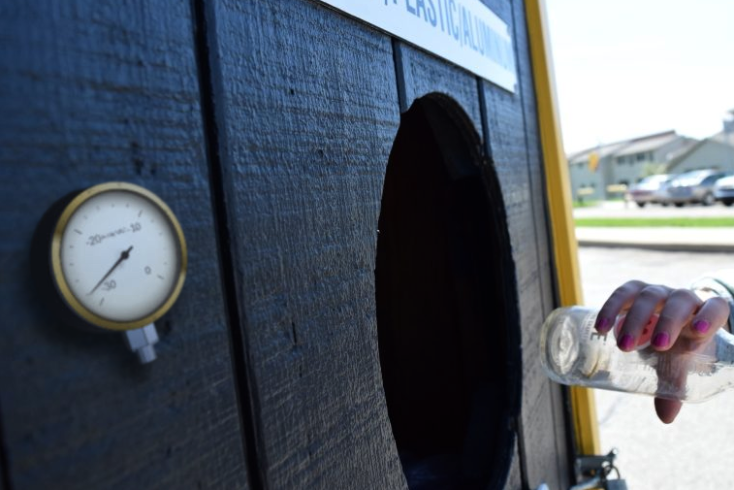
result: -28; inHg
